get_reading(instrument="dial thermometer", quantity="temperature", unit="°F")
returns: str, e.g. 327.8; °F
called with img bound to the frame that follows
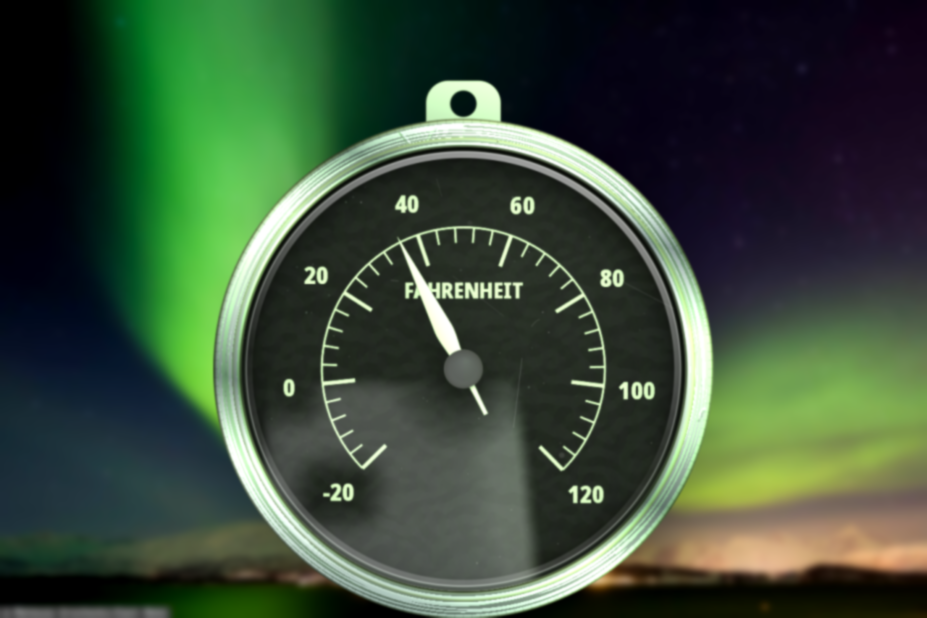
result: 36; °F
